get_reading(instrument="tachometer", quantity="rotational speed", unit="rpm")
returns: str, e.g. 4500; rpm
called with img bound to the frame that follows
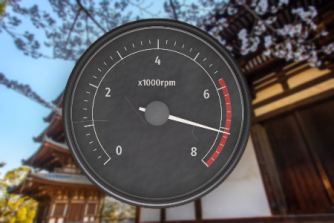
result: 7100; rpm
